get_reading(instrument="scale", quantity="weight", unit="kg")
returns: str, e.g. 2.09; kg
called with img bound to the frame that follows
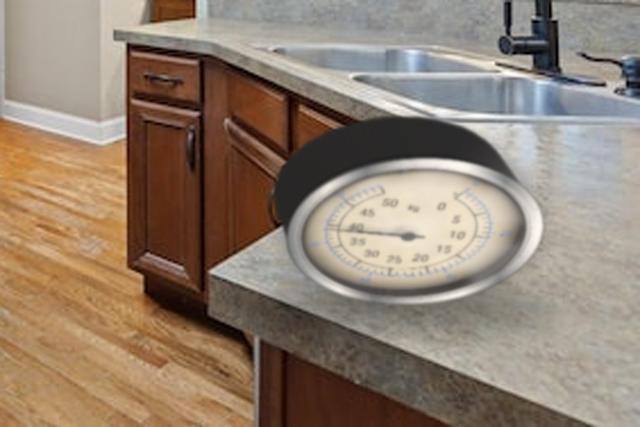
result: 40; kg
